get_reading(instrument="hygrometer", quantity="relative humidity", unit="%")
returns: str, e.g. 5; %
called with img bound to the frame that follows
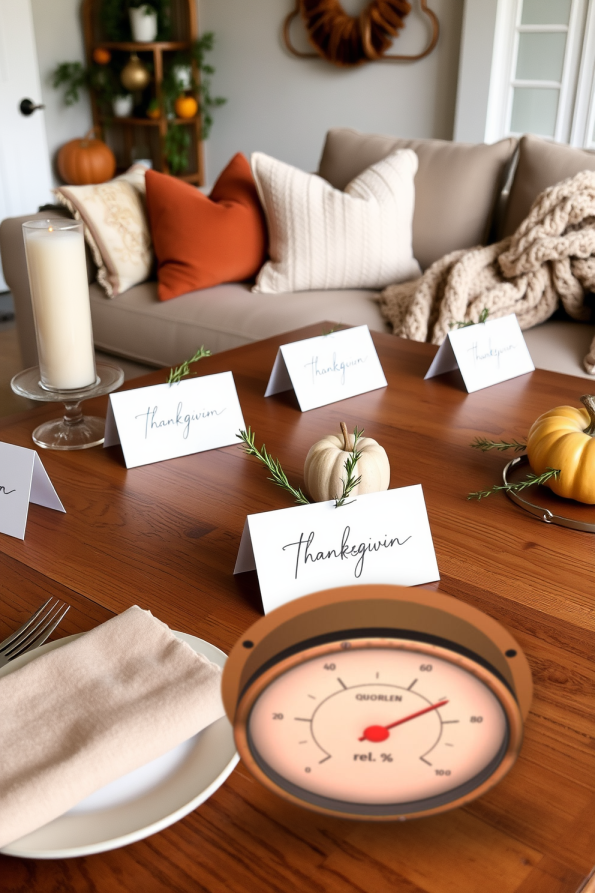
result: 70; %
